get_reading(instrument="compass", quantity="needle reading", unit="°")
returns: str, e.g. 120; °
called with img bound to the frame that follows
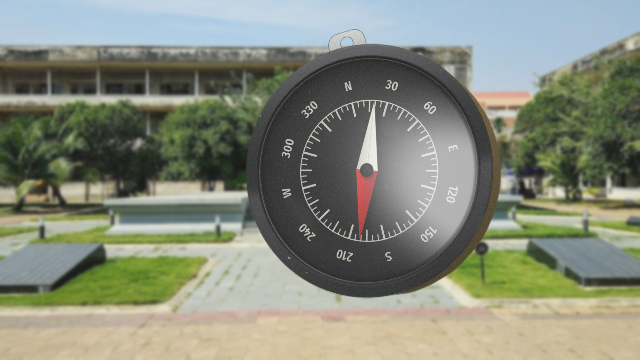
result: 200; °
